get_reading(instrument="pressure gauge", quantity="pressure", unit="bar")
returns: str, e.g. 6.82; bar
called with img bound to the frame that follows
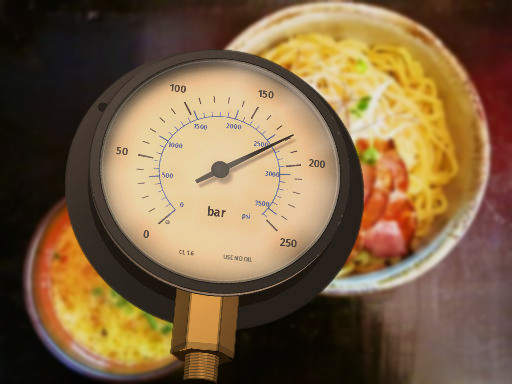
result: 180; bar
